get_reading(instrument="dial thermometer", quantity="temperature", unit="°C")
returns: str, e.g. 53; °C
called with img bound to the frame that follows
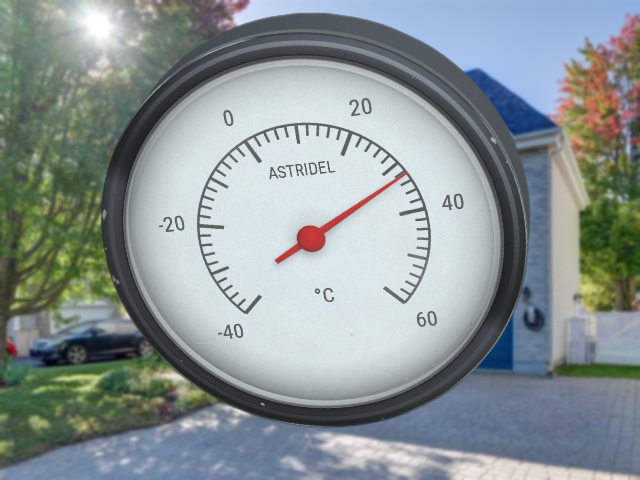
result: 32; °C
